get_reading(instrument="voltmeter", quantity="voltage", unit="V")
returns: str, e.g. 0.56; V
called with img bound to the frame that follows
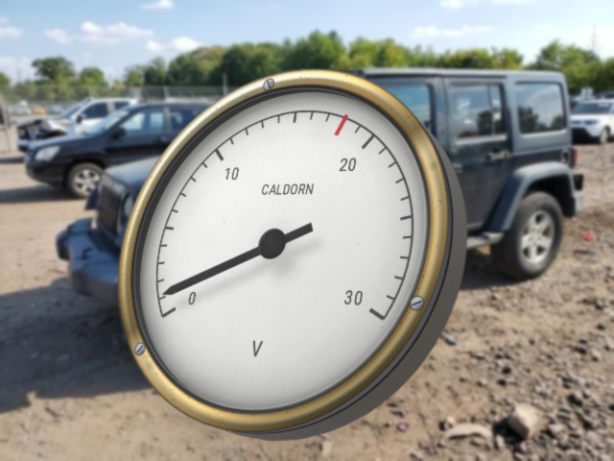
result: 1; V
